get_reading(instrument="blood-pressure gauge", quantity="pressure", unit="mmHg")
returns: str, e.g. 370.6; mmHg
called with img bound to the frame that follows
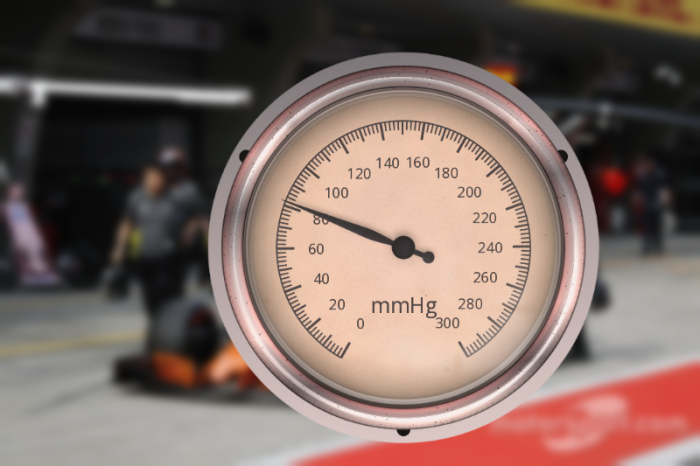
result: 82; mmHg
